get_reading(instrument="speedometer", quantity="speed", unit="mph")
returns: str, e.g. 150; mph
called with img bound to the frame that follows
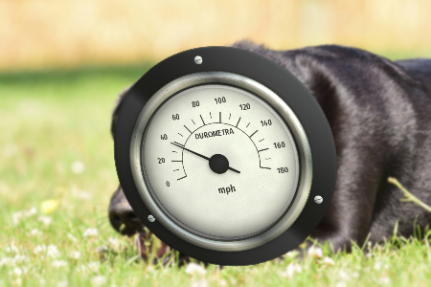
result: 40; mph
